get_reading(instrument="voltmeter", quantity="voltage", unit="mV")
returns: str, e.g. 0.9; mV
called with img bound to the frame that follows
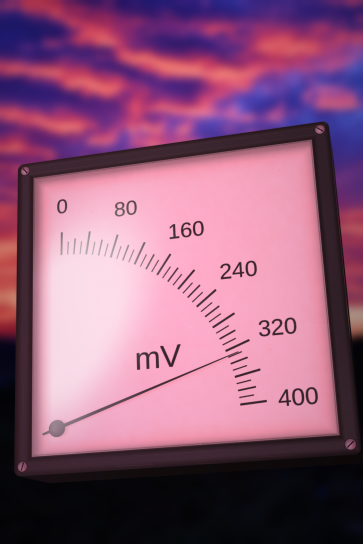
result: 330; mV
